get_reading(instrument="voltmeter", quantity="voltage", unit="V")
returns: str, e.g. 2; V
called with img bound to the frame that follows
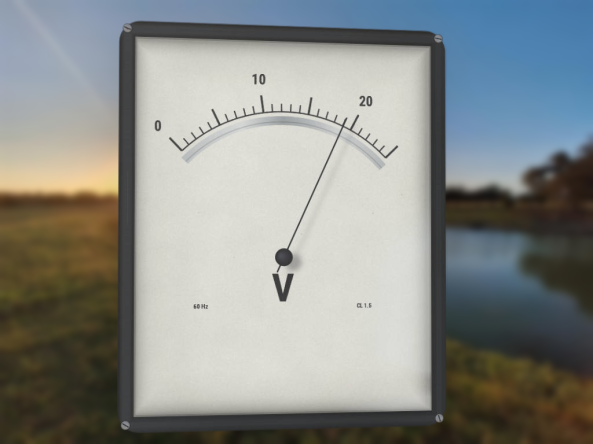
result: 19; V
